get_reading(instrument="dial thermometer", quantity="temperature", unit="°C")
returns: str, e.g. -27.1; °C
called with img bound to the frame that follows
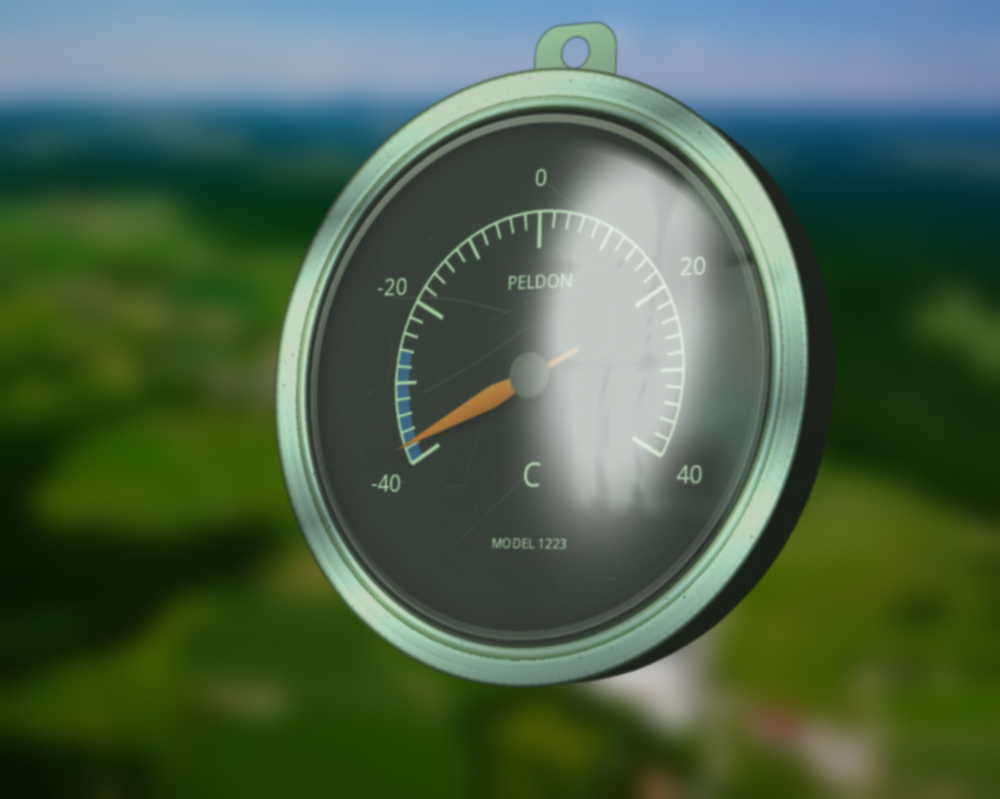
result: -38; °C
